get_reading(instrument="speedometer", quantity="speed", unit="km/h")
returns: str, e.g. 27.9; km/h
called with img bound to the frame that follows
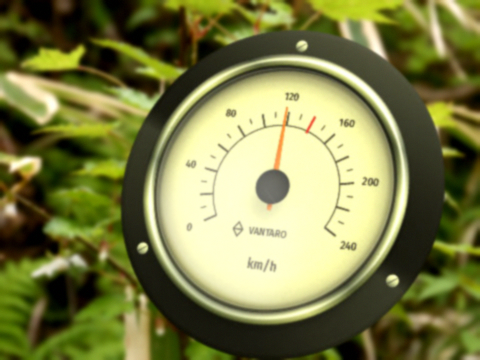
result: 120; km/h
